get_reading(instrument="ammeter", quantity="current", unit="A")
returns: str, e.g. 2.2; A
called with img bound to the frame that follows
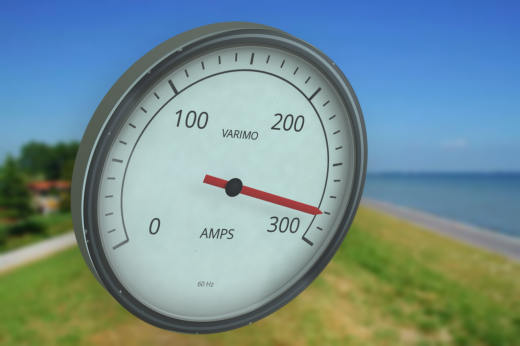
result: 280; A
